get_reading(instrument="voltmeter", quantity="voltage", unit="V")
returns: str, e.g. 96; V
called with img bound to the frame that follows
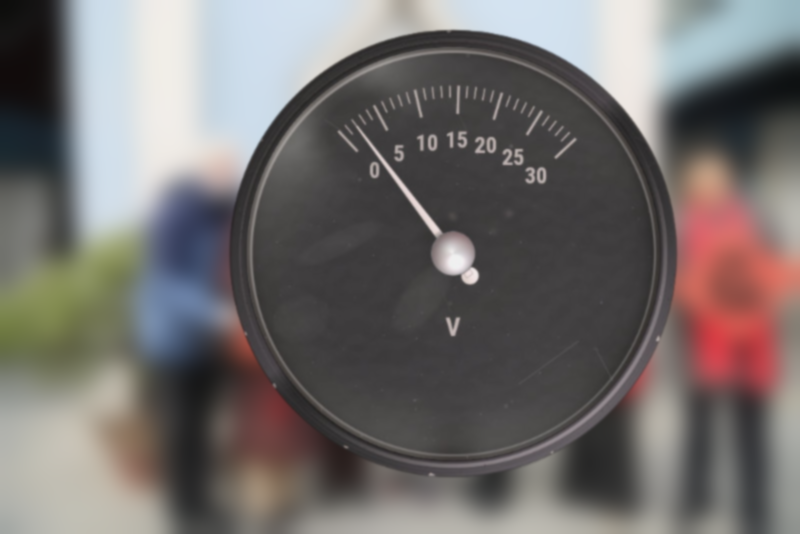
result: 2; V
